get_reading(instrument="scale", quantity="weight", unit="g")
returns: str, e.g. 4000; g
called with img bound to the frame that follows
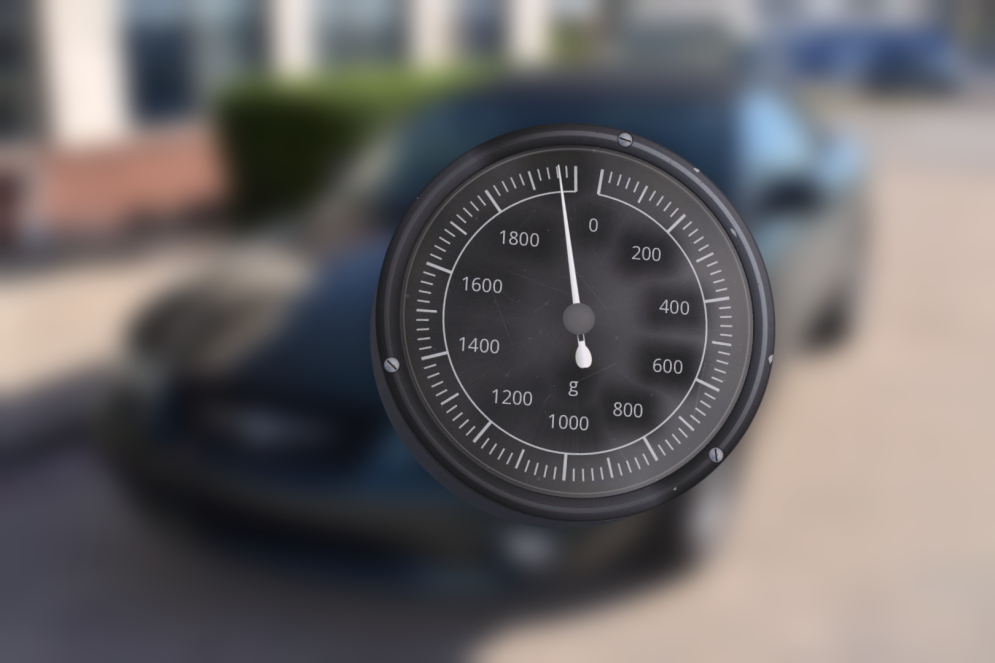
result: 1960; g
